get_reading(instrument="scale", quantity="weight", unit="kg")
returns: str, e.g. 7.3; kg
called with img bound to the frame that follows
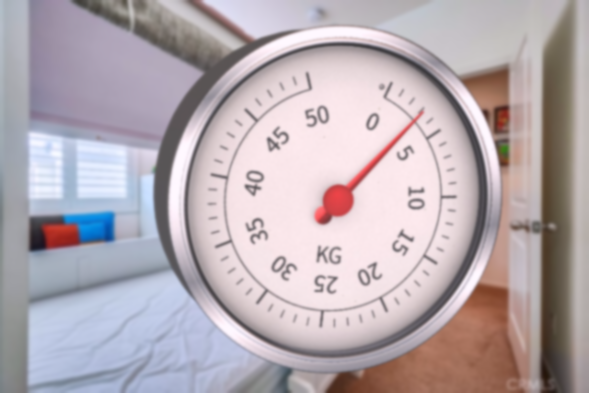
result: 3; kg
